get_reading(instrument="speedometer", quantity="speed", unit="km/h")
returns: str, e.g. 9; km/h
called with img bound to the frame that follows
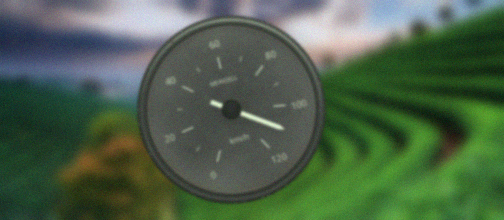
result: 110; km/h
